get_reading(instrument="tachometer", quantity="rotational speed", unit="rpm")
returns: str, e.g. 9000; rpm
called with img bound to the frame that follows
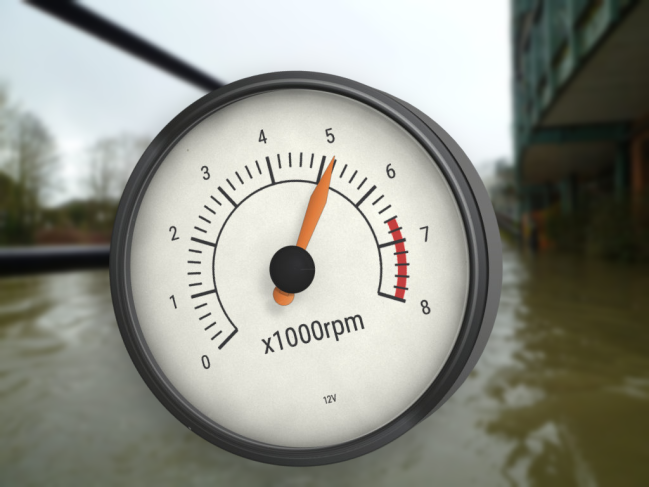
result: 5200; rpm
